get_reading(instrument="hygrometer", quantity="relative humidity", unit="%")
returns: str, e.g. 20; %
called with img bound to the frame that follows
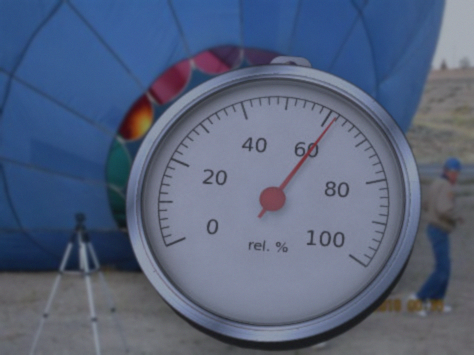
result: 62; %
